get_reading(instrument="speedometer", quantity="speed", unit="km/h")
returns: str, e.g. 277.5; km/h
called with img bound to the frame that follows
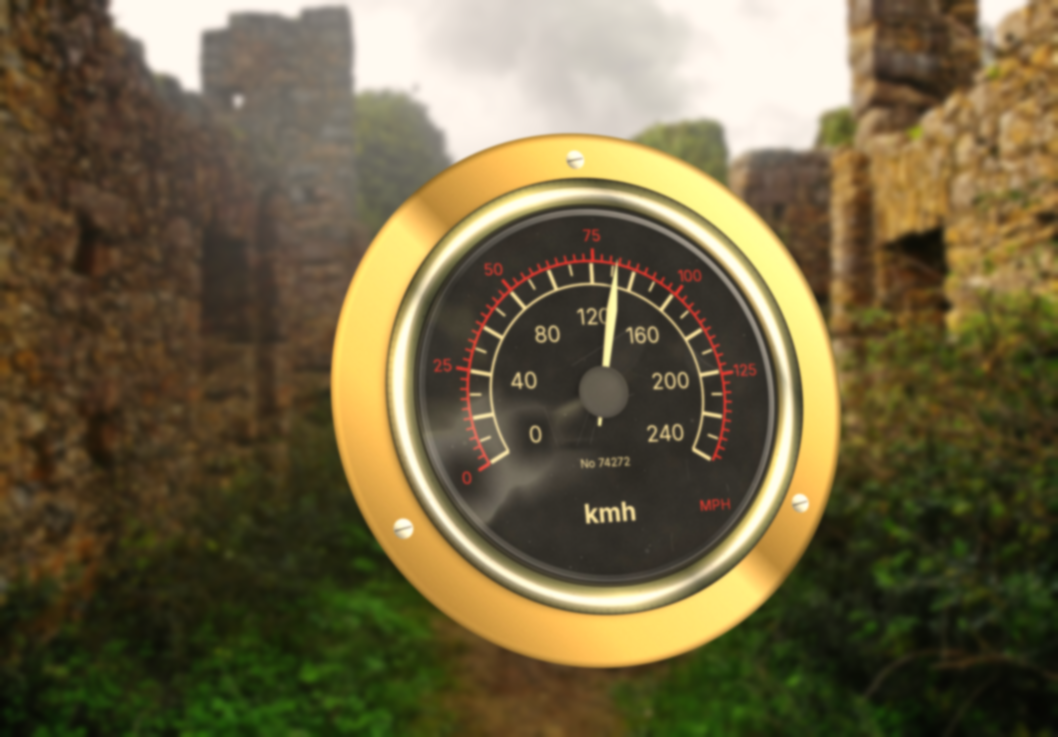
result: 130; km/h
